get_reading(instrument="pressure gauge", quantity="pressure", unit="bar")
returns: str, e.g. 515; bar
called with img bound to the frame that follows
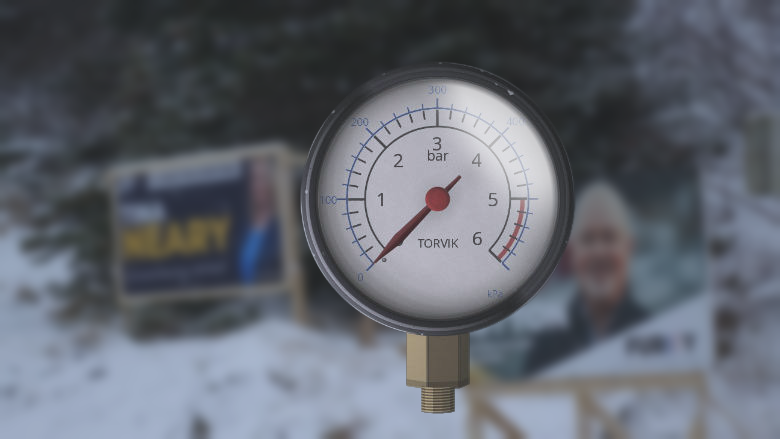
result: 0; bar
